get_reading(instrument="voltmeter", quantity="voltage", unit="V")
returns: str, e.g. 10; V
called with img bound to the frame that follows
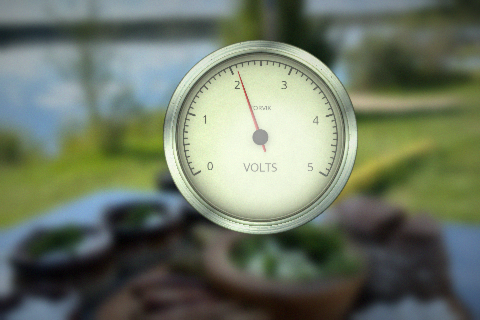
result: 2.1; V
